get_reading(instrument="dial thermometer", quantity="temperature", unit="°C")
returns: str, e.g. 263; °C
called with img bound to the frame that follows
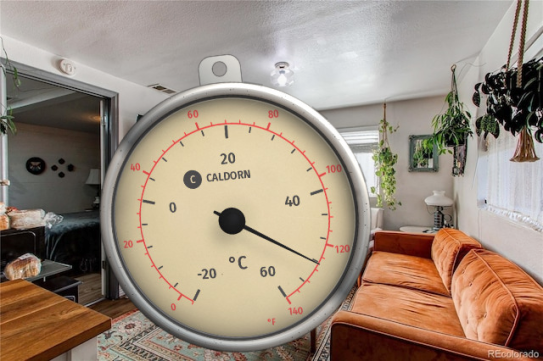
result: 52; °C
